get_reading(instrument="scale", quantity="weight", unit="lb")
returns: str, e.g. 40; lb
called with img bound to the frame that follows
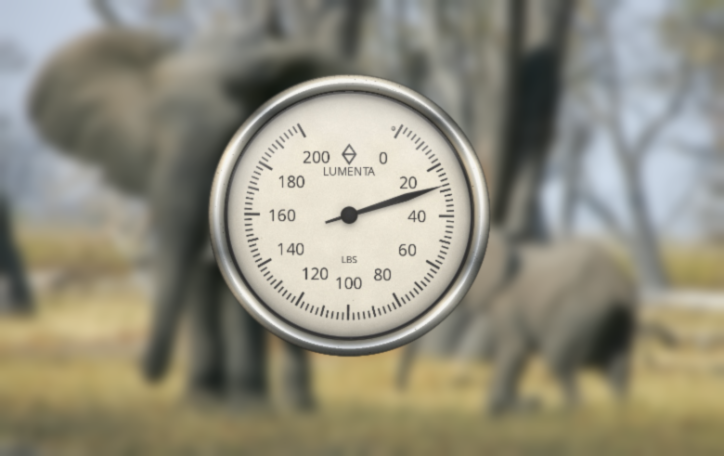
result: 28; lb
